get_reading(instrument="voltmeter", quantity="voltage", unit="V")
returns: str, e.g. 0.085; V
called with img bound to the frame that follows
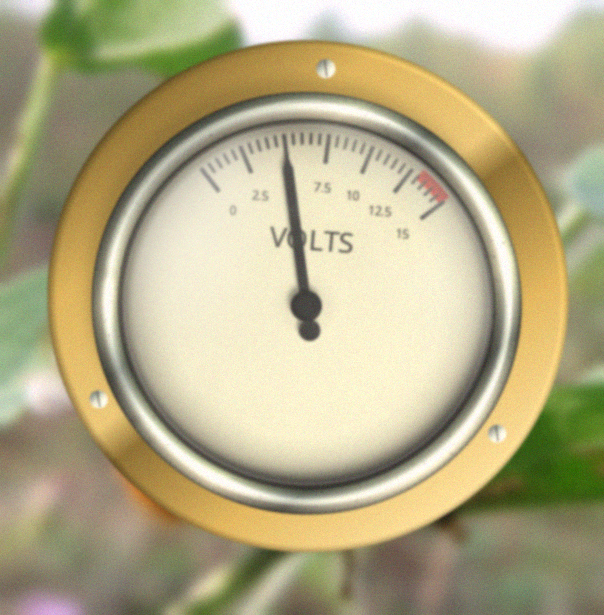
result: 5; V
